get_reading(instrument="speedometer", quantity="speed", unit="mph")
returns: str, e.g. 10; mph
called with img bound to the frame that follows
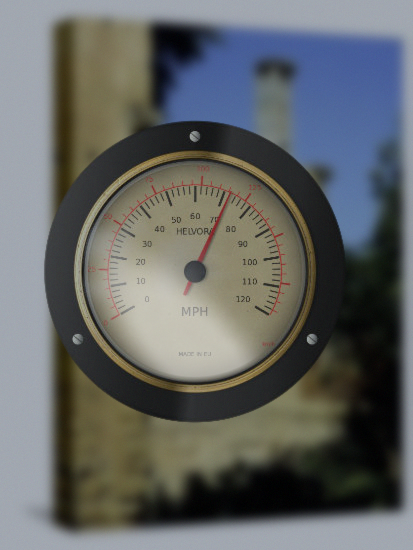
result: 72; mph
